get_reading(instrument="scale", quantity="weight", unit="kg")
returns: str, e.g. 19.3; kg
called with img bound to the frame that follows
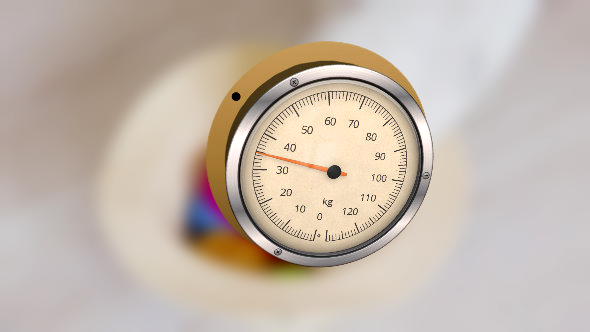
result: 35; kg
